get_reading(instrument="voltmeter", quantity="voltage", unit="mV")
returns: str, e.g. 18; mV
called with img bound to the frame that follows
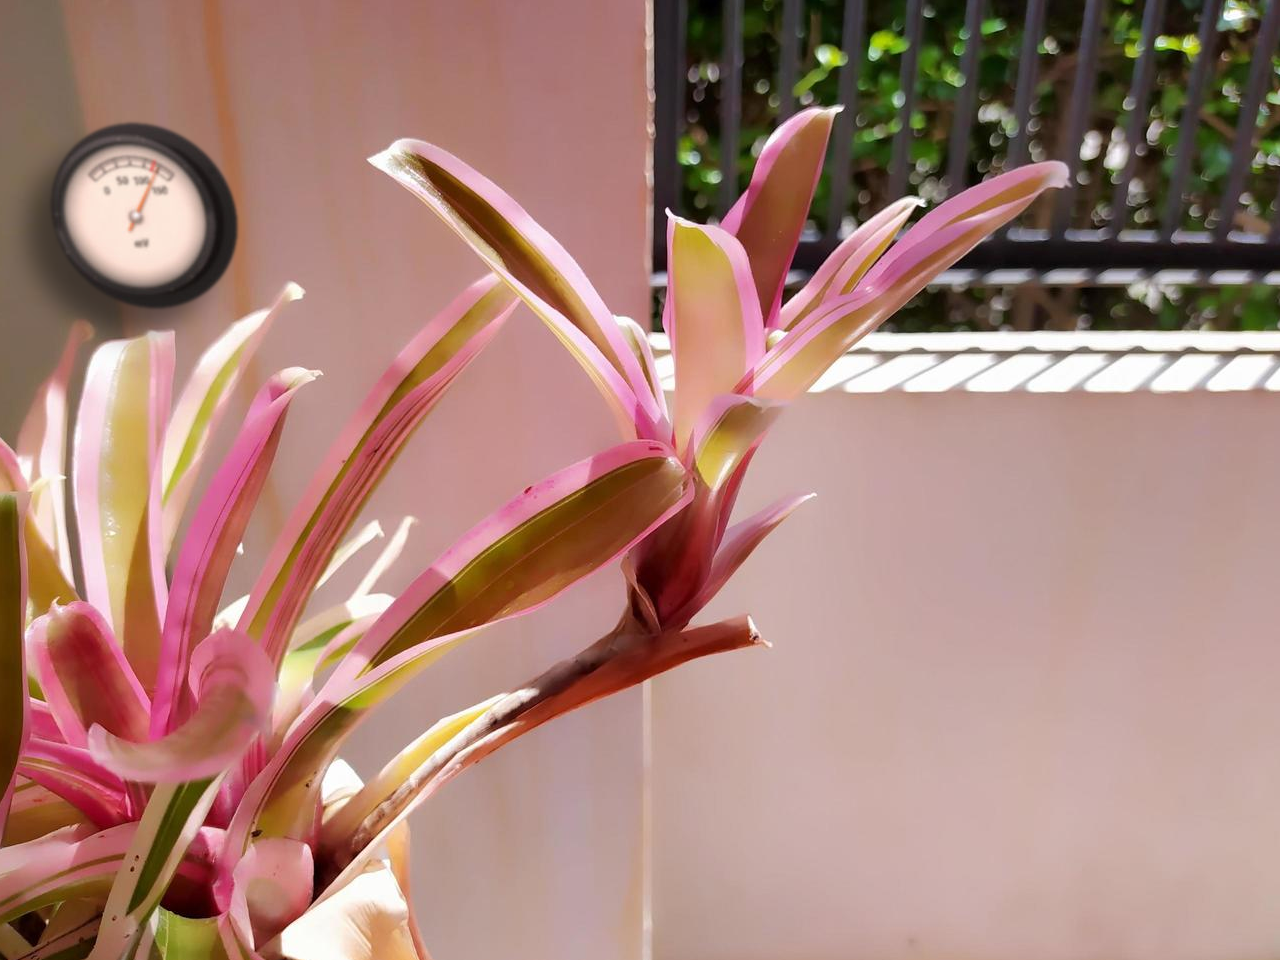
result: 125; mV
